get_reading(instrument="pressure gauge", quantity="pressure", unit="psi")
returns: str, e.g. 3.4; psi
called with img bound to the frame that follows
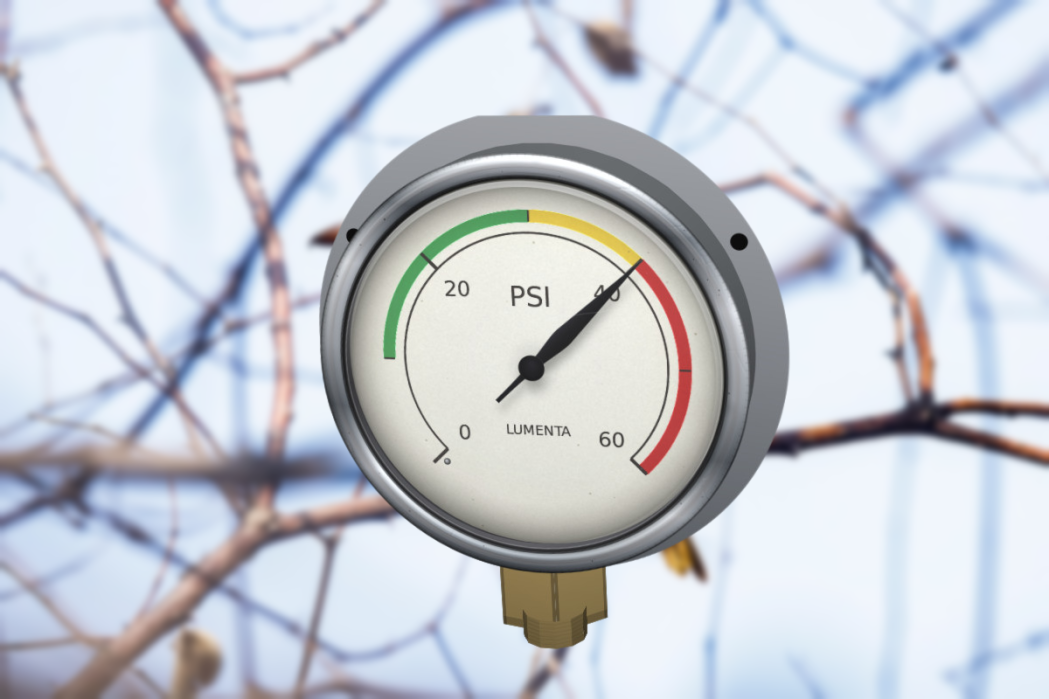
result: 40; psi
